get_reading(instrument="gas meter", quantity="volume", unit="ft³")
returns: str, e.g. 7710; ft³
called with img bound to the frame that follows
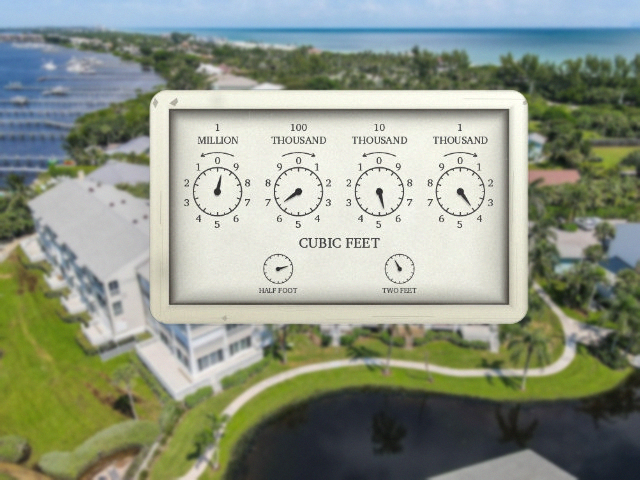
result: 965400; ft³
